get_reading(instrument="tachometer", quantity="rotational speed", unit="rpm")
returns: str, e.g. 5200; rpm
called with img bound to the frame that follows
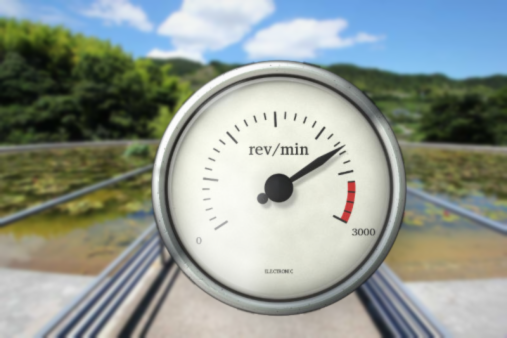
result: 2250; rpm
